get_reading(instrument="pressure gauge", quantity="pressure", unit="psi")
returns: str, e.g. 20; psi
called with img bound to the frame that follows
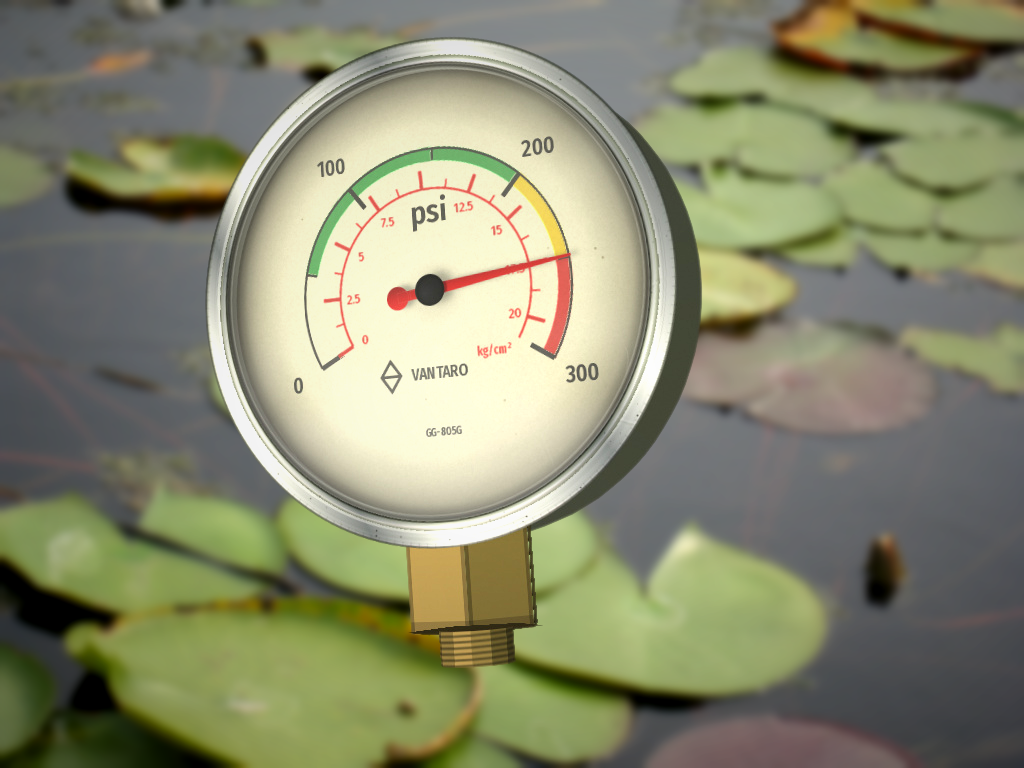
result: 250; psi
